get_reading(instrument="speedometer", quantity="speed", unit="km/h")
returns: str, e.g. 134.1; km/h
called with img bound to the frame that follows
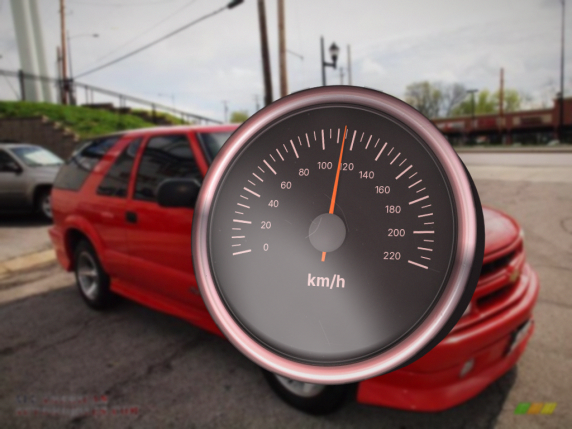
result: 115; km/h
